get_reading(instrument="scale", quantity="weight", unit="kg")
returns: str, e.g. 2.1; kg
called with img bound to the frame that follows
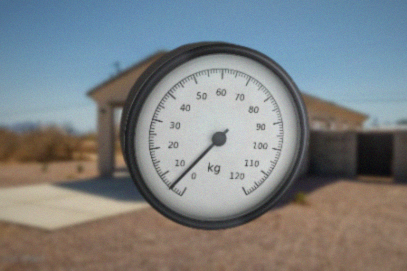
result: 5; kg
